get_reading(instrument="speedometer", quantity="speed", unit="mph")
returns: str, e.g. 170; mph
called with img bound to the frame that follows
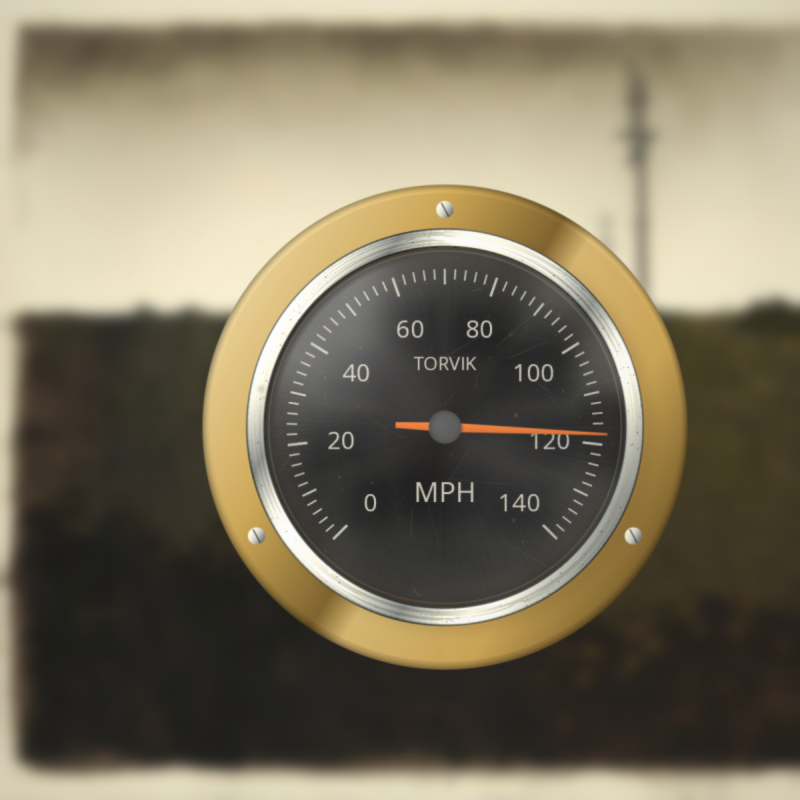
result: 118; mph
